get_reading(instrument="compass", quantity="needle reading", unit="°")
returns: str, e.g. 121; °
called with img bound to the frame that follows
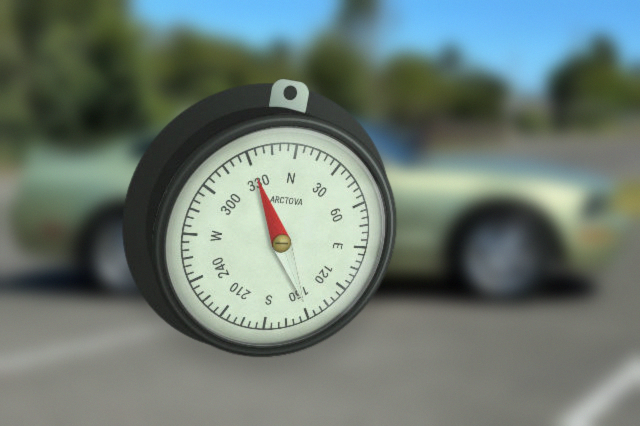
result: 330; °
